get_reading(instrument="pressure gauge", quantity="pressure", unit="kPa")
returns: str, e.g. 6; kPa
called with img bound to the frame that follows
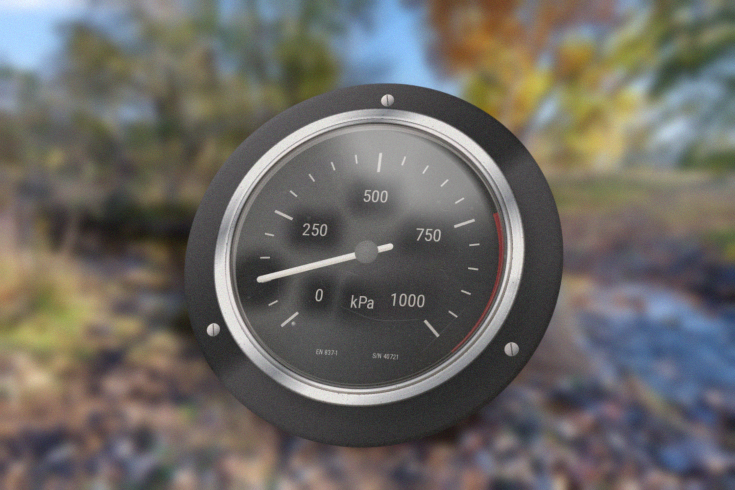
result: 100; kPa
